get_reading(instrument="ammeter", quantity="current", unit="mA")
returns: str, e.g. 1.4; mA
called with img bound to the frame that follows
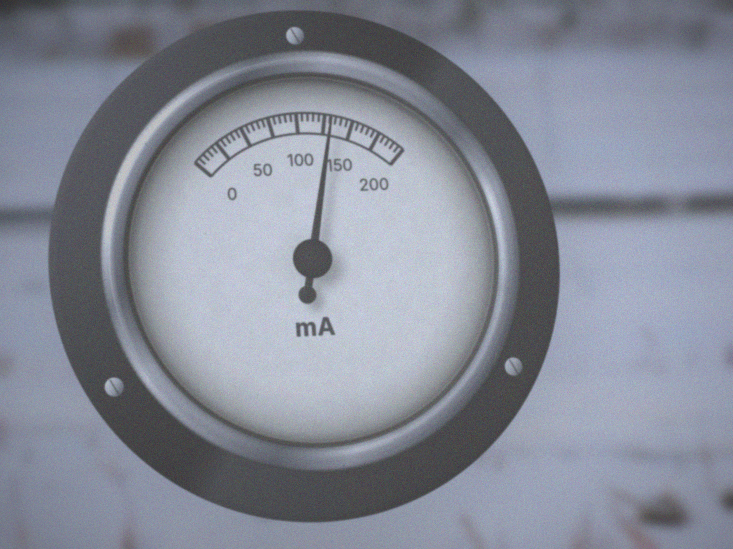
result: 130; mA
